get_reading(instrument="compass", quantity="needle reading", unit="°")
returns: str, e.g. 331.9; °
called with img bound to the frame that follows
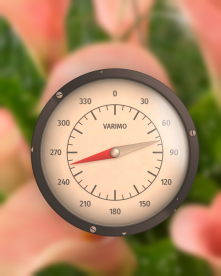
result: 255; °
